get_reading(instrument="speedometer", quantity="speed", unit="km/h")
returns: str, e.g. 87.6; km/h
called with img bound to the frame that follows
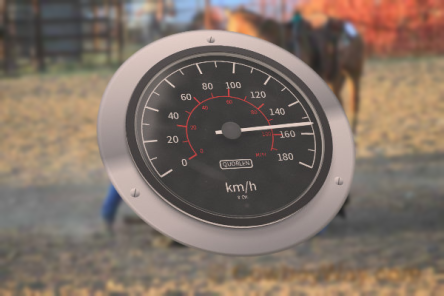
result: 155; km/h
